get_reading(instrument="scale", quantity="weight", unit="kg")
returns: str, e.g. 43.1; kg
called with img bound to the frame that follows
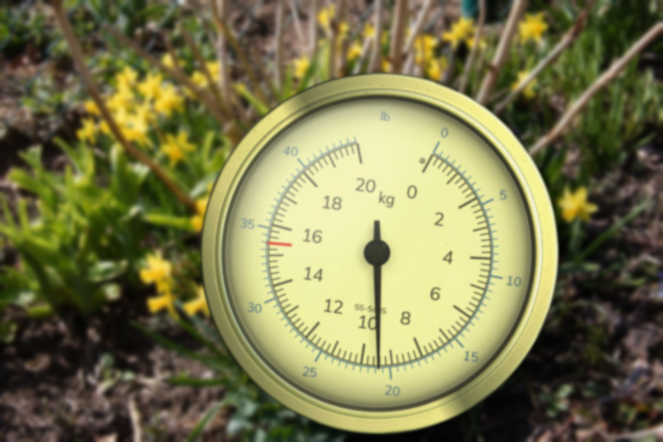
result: 9.4; kg
